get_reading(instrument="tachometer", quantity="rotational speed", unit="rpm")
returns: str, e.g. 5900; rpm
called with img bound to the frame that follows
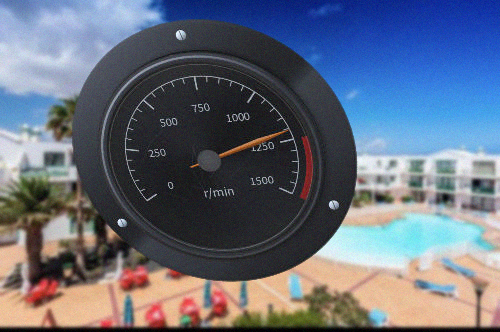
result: 1200; rpm
